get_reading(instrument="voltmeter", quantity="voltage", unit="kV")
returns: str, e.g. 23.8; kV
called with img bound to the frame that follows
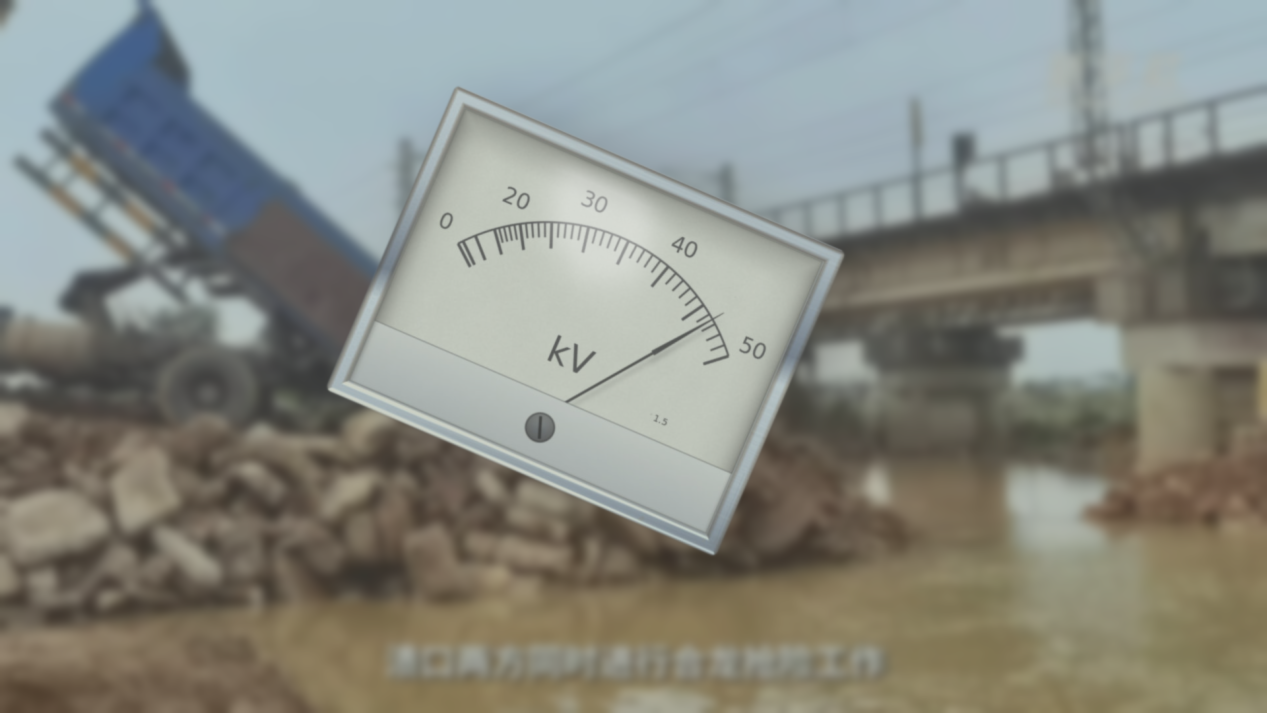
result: 46.5; kV
